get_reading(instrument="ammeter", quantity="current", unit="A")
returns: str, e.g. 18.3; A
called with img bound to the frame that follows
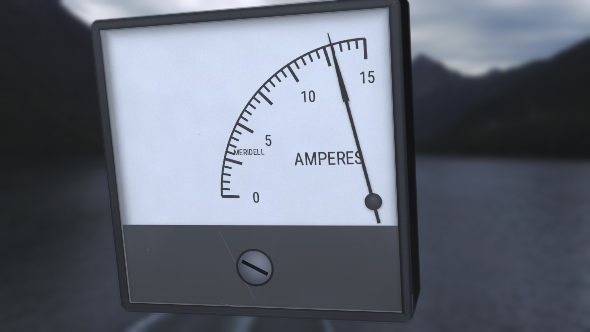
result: 13; A
